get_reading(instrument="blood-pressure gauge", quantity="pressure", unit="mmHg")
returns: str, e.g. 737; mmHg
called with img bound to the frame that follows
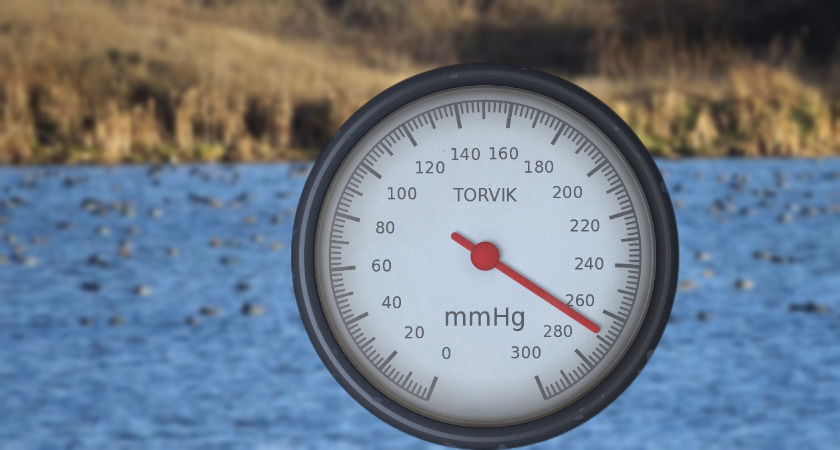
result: 268; mmHg
